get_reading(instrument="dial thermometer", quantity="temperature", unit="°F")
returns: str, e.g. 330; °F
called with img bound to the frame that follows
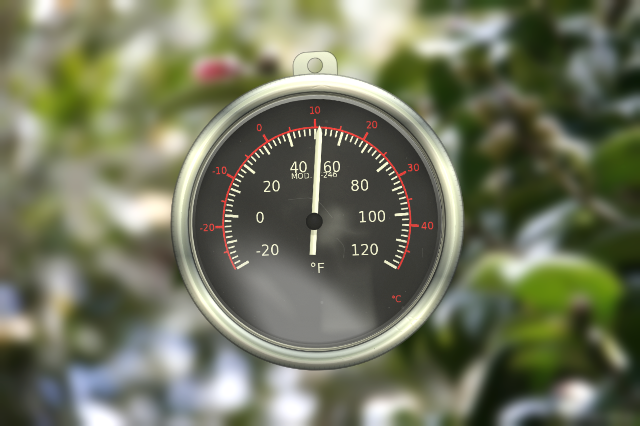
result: 52; °F
